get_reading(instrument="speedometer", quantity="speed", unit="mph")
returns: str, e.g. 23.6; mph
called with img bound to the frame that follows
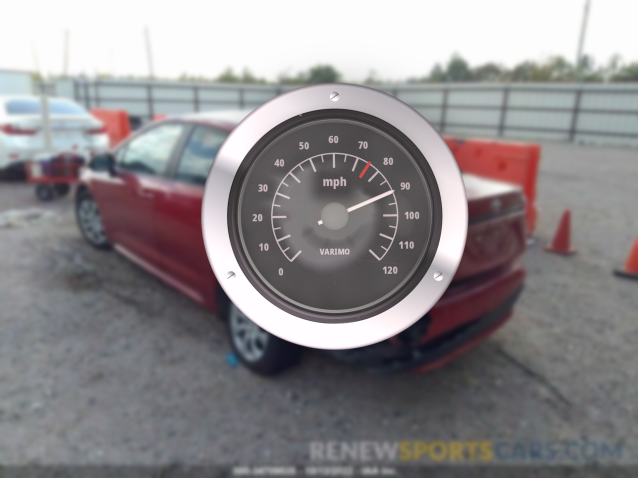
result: 90; mph
